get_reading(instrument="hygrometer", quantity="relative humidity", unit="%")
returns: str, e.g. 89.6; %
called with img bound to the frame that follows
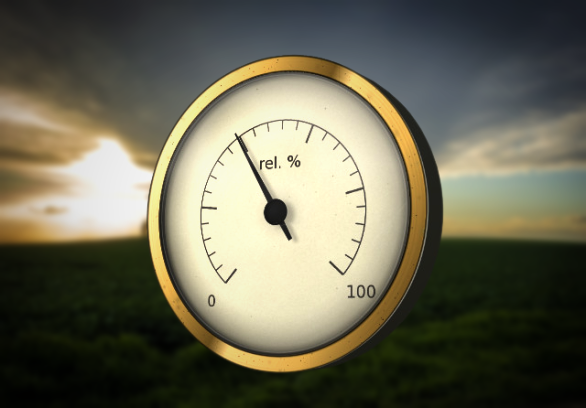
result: 40; %
